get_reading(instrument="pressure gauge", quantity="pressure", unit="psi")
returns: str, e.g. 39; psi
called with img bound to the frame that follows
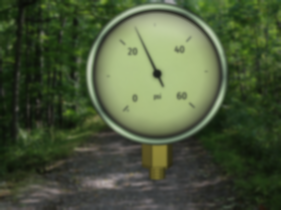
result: 25; psi
